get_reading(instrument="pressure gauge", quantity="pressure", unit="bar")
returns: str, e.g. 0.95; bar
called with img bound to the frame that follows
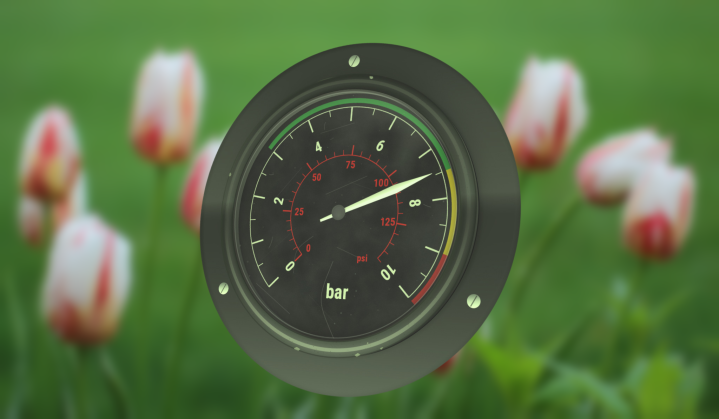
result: 7.5; bar
